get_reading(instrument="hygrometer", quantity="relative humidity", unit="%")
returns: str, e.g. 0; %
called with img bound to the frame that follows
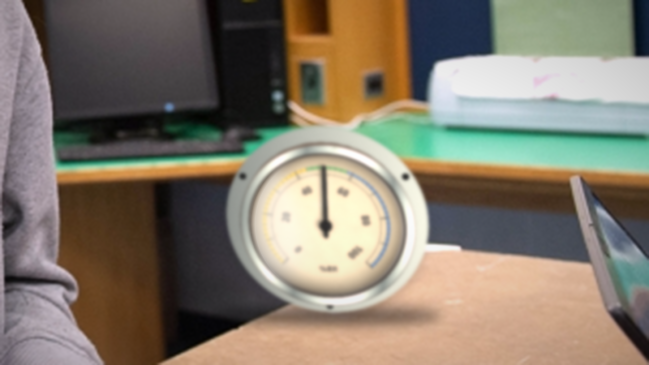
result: 50; %
